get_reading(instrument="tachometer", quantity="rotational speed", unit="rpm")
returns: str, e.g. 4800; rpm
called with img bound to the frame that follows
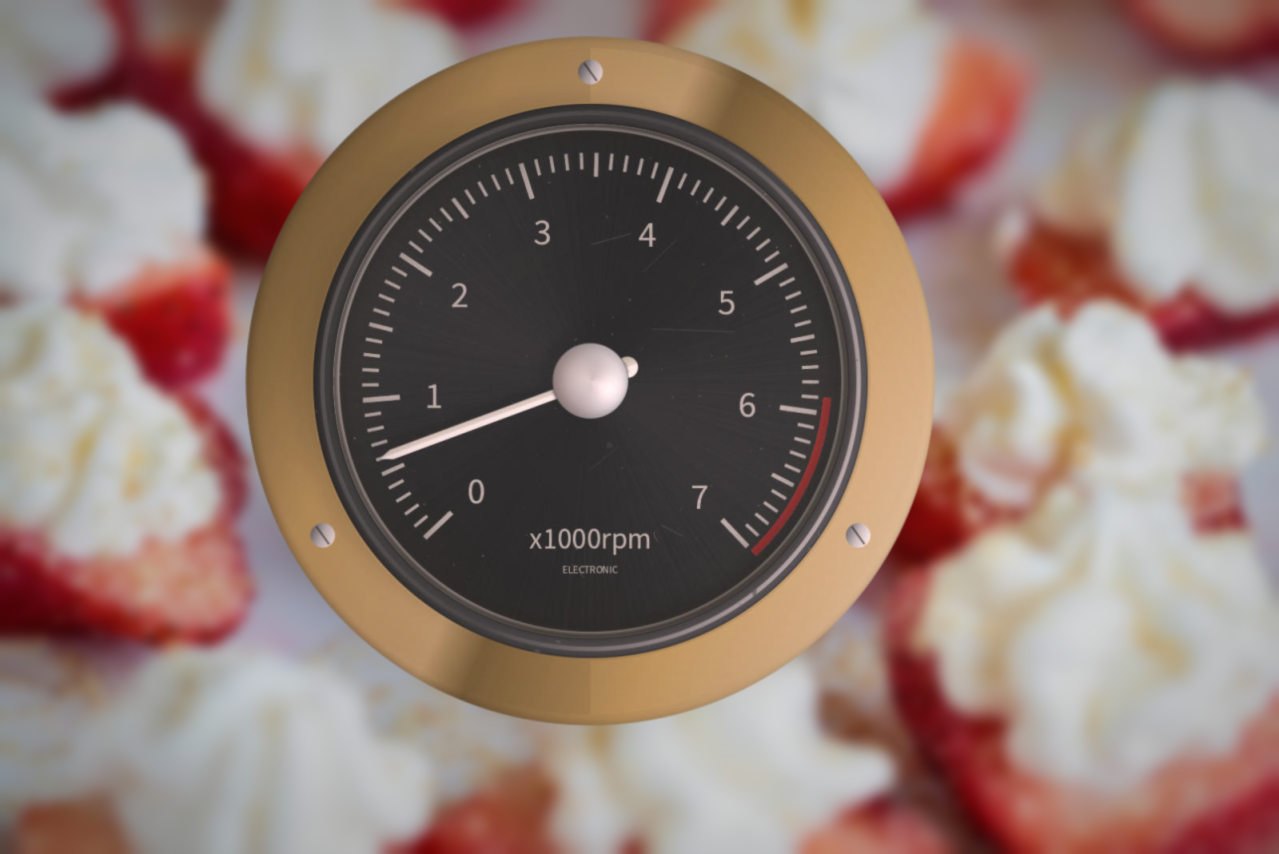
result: 600; rpm
